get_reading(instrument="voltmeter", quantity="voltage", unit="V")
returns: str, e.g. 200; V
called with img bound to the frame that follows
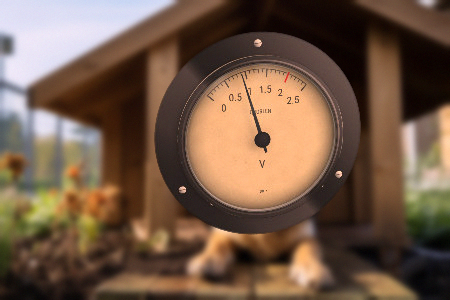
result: 0.9; V
